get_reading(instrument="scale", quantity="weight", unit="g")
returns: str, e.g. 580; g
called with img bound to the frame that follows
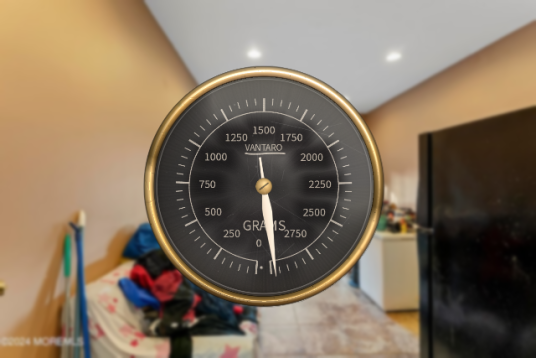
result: 2975; g
